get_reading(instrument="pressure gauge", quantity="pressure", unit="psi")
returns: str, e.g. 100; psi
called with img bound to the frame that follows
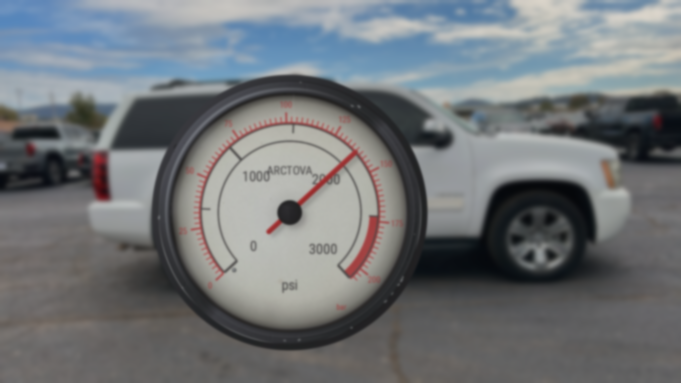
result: 2000; psi
